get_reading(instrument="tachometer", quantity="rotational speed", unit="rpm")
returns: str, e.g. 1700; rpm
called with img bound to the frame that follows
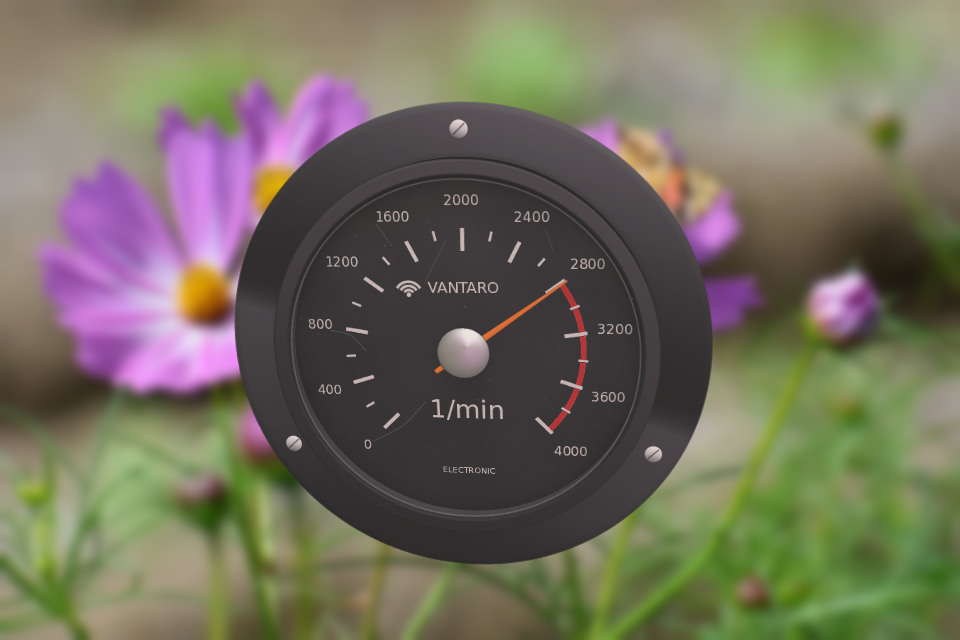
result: 2800; rpm
